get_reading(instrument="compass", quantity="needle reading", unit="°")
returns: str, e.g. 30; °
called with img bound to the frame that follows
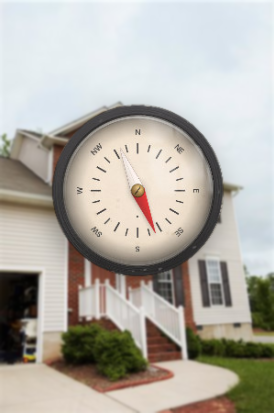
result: 157.5; °
